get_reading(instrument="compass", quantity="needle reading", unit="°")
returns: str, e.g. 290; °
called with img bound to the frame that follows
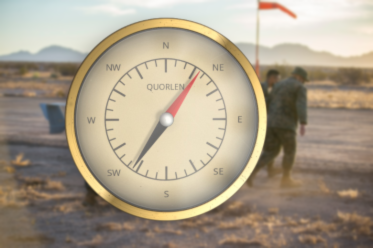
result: 35; °
